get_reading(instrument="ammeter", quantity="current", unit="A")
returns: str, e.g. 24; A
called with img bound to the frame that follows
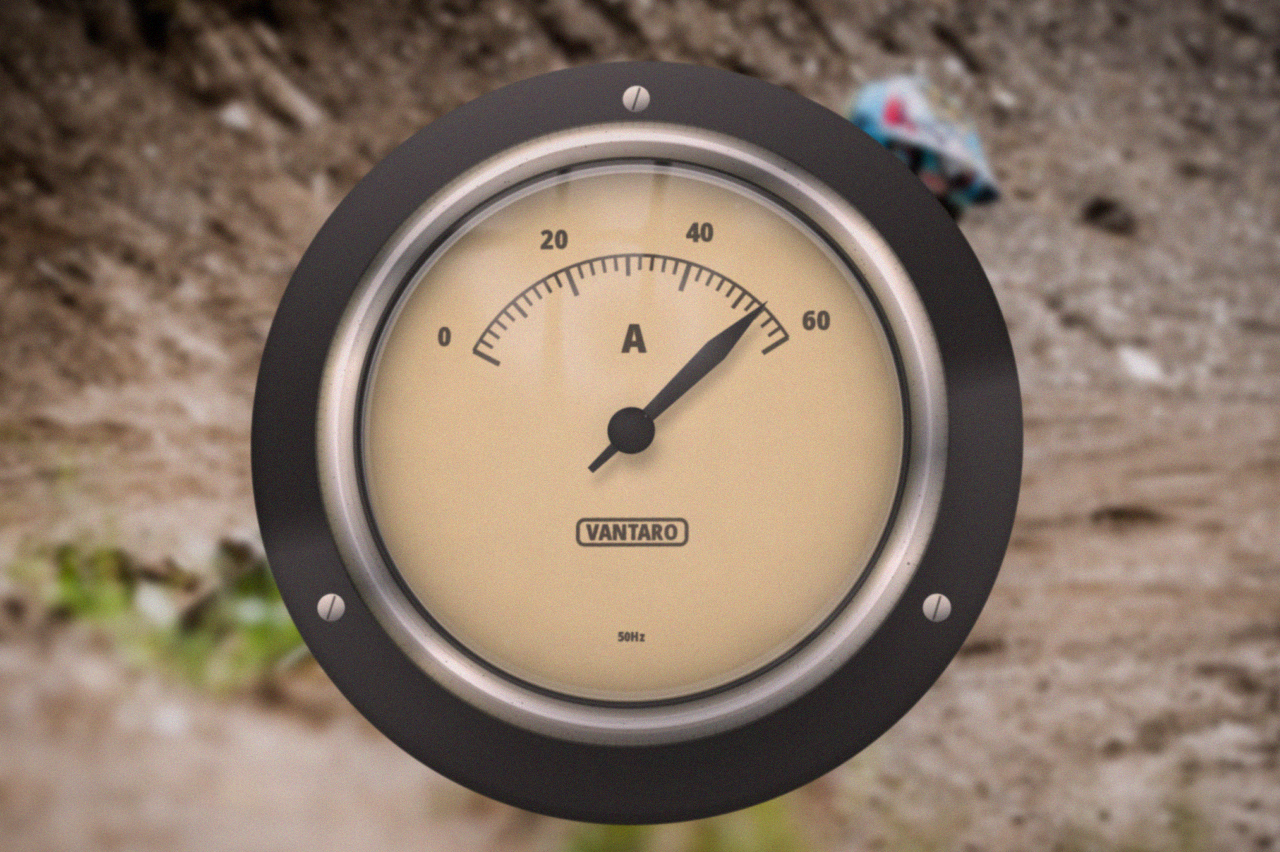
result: 54; A
